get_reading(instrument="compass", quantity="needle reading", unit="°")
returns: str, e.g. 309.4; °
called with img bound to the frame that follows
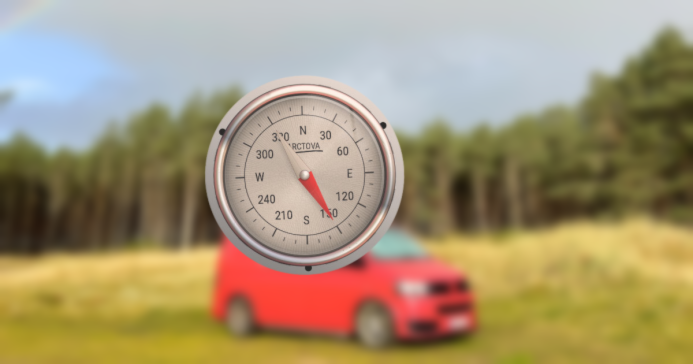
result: 150; °
